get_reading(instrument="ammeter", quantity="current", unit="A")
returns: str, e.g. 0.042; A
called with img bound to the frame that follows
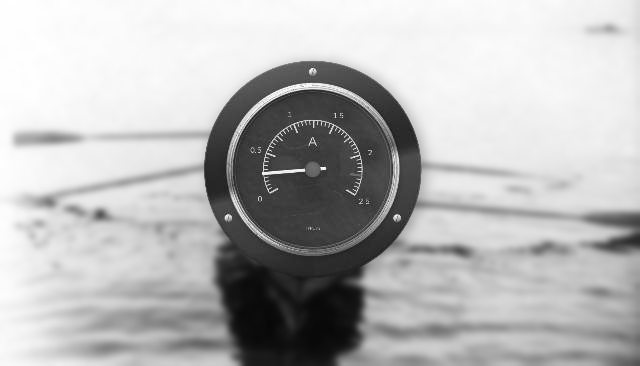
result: 0.25; A
